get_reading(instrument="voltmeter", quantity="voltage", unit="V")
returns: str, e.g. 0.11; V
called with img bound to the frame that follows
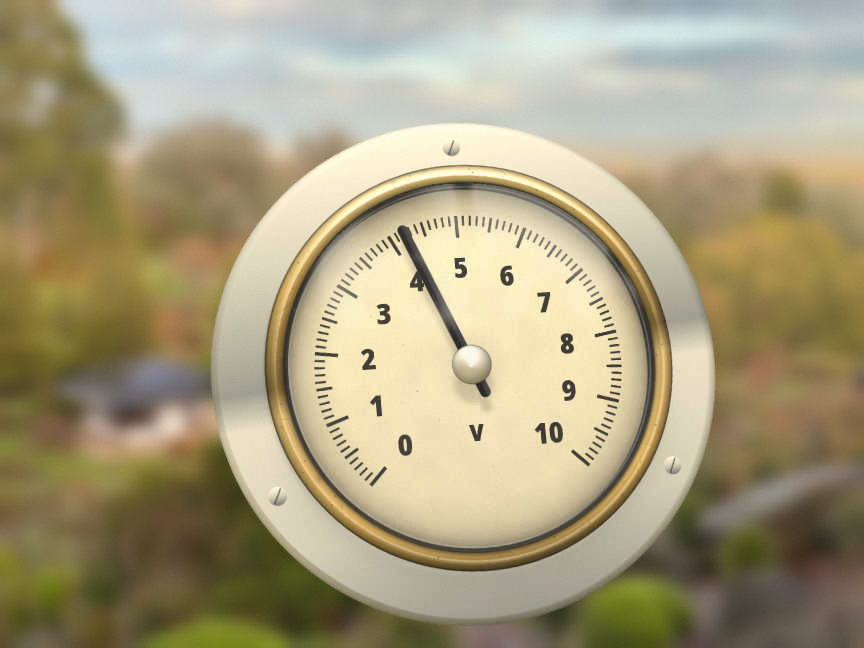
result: 4.2; V
